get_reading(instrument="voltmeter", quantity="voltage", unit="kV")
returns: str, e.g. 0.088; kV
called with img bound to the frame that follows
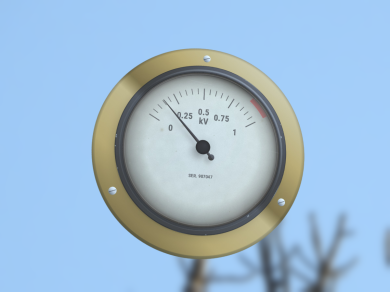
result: 0.15; kV
